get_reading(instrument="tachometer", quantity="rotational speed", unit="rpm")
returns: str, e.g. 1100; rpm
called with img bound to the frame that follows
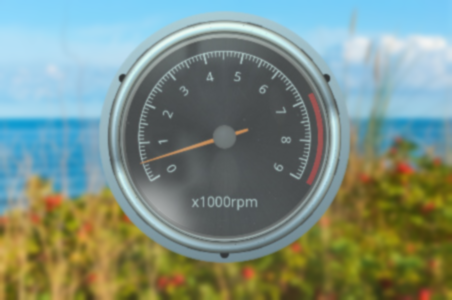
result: 500; rpm
